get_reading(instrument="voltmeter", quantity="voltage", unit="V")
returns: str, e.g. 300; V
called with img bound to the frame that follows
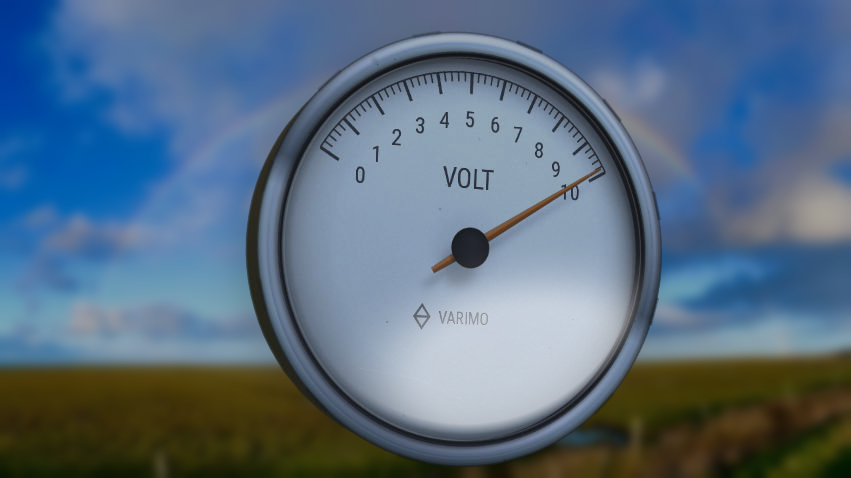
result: 9.8; V
